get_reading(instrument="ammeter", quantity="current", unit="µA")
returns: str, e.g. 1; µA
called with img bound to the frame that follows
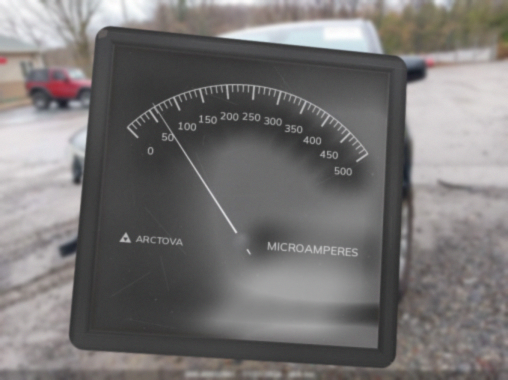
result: 60; µA
